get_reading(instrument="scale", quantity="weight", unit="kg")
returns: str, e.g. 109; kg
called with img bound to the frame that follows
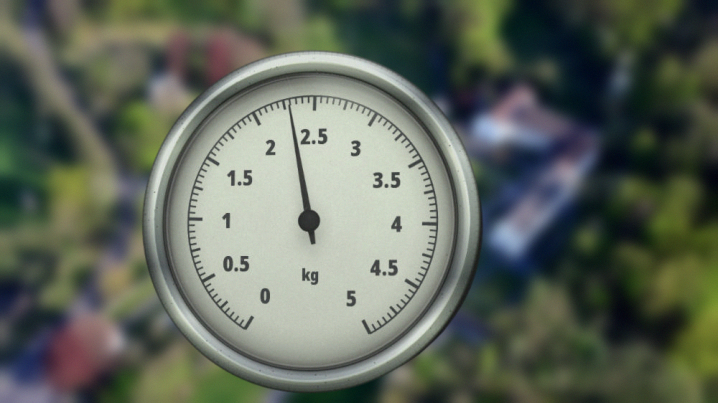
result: 2.3; kg
